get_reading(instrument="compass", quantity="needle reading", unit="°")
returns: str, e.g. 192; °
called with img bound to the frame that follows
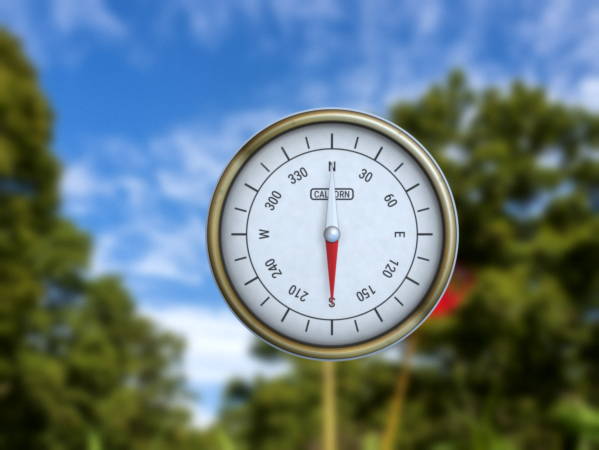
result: 180; °
